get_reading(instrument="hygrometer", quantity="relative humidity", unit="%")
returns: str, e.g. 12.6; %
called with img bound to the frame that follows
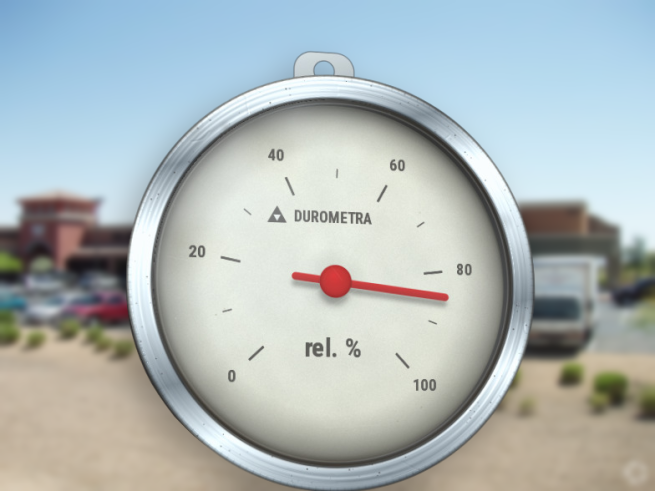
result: 85; %
